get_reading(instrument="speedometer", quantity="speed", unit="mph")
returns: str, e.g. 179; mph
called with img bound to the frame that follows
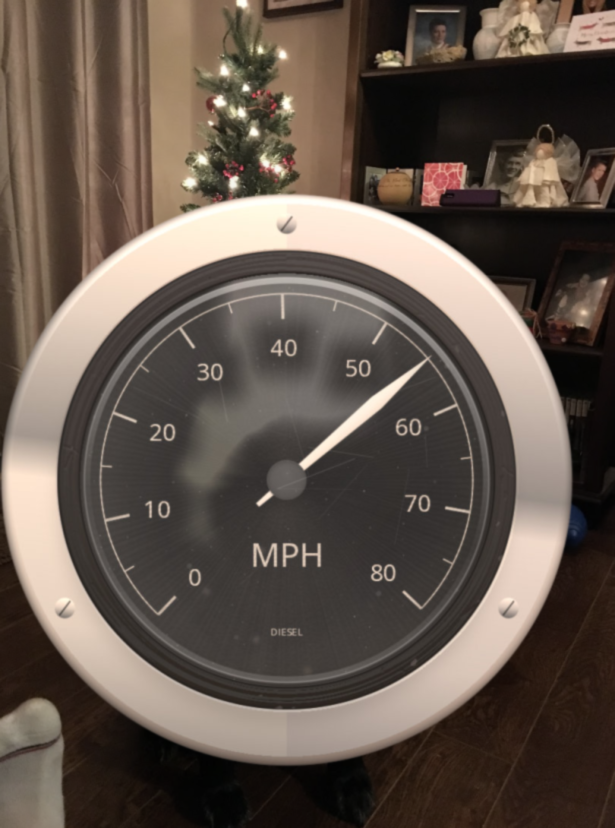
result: 55; mph
